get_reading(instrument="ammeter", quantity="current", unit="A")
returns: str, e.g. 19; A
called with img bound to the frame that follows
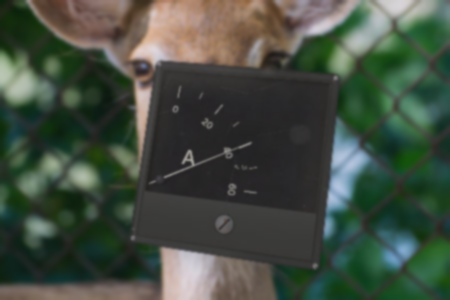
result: 40; A
